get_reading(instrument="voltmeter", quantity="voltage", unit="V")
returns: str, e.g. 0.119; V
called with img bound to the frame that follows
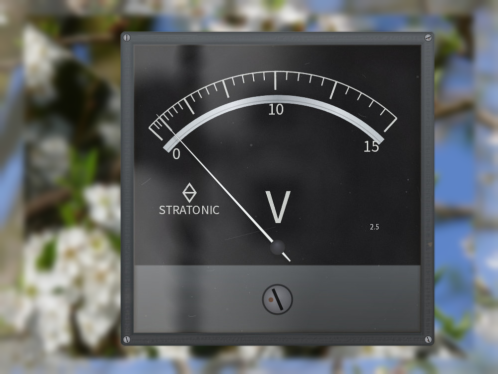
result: 2.5; V
